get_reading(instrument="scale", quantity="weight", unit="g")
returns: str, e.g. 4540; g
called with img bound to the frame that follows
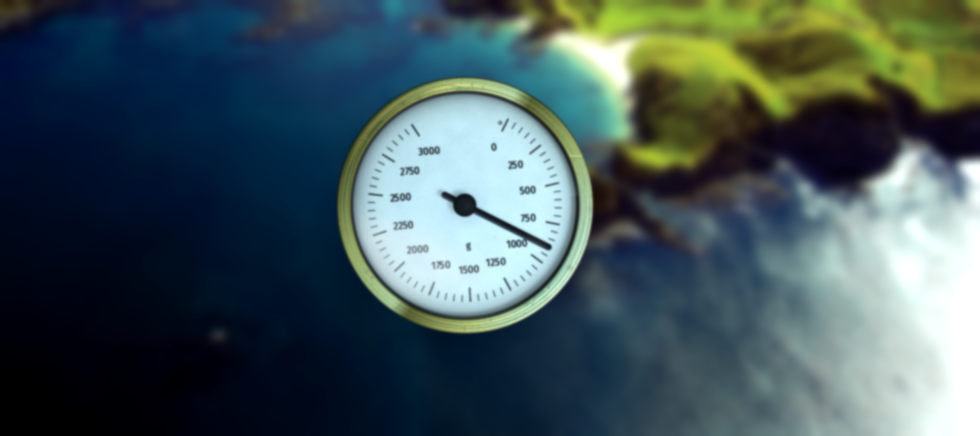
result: 900; g
